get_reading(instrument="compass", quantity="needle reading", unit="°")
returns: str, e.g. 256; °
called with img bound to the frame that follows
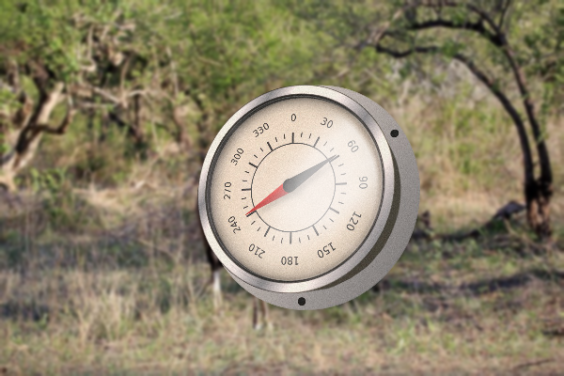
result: 240; °
